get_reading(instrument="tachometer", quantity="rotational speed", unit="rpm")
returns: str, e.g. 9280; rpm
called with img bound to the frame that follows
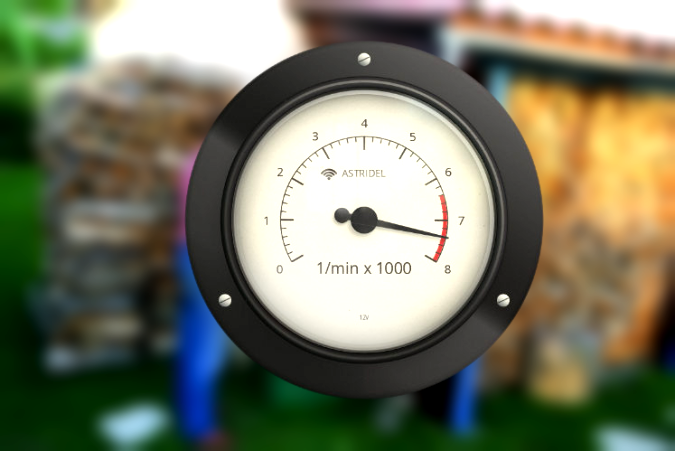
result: 7400; rpm
